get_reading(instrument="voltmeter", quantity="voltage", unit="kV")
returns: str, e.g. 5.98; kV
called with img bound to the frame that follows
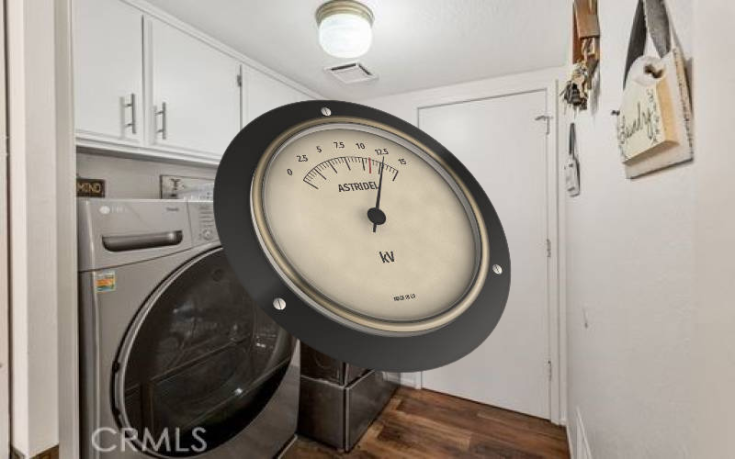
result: 12.5; kV
